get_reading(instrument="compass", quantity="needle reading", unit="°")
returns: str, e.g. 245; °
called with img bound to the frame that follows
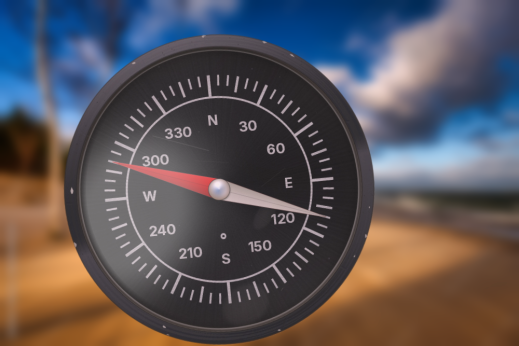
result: 290; °
